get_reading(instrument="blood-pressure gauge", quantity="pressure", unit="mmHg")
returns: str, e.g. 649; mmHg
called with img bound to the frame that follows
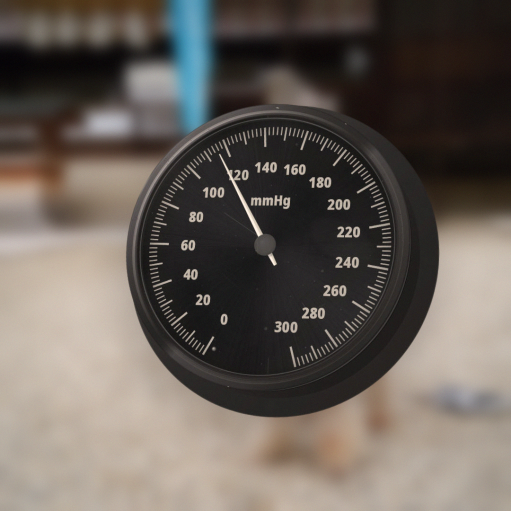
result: 116; mmHg
